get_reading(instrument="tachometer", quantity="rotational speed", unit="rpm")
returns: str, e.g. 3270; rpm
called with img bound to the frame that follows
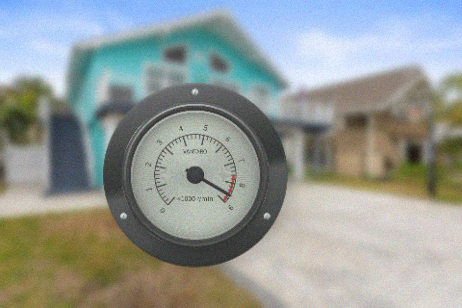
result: 8600; rpm
